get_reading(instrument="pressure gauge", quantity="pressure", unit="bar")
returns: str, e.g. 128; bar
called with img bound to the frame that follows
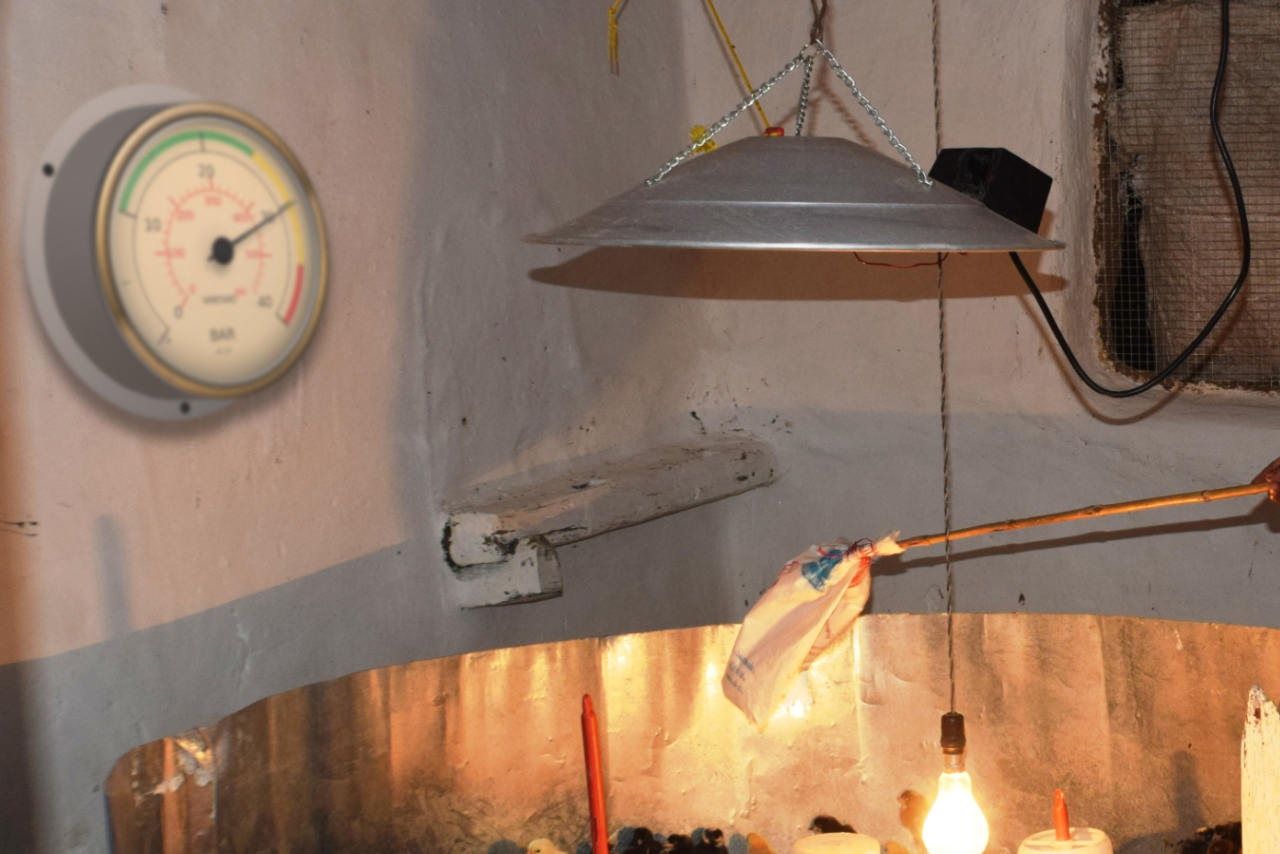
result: 30; bar
